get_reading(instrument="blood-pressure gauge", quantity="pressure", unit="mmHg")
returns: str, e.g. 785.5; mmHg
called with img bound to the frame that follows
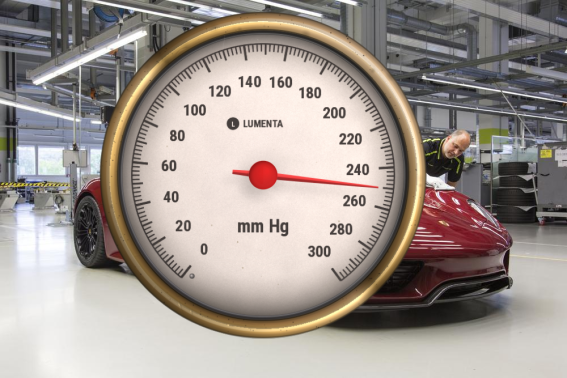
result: 250; mmHg
